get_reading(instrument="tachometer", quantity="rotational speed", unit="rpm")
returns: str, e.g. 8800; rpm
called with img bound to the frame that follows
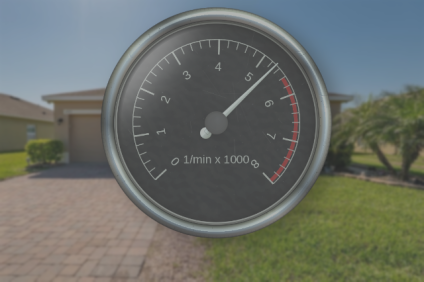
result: 5300; rpm
